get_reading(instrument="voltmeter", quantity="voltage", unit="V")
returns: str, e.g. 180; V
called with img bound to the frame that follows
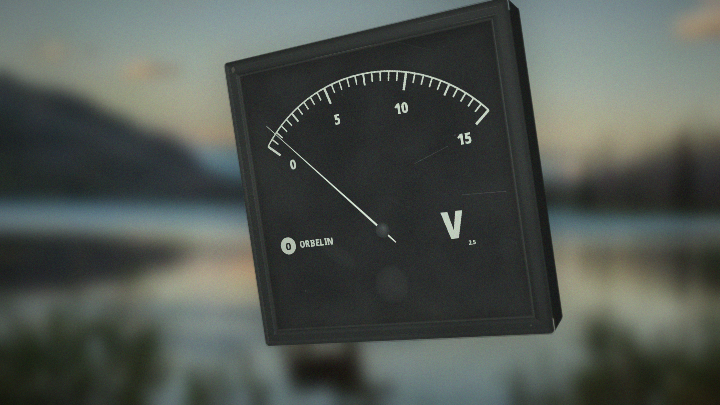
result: 1; V
